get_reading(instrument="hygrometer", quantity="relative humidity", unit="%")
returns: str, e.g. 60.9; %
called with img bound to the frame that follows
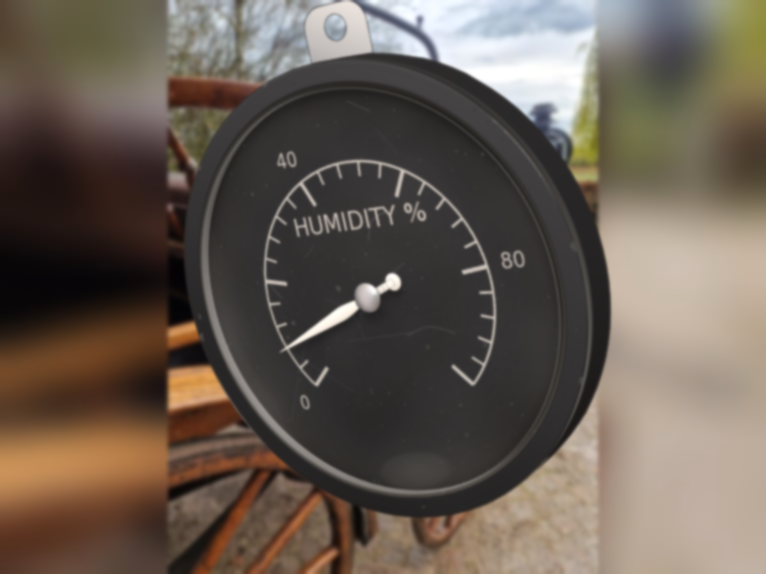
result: 8; %
